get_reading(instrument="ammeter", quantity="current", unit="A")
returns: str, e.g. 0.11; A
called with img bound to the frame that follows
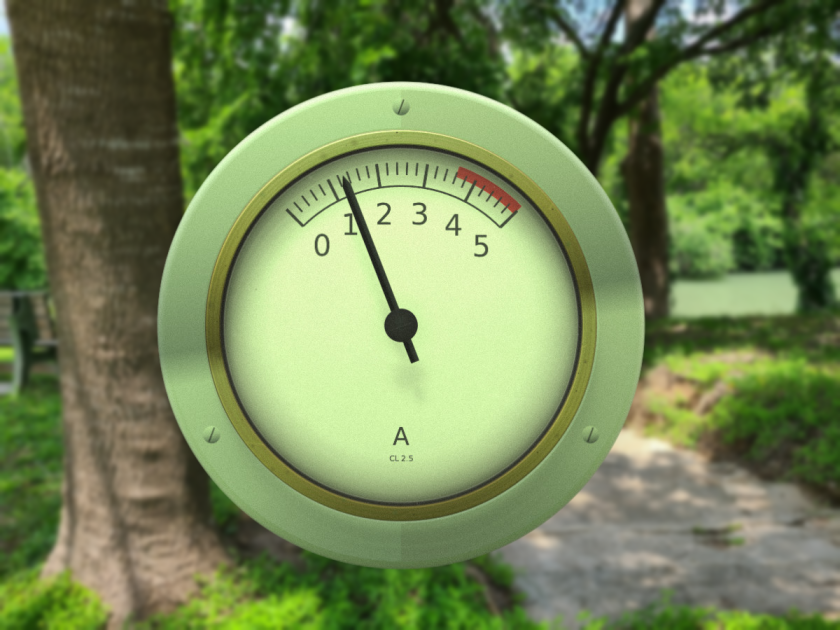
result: 1.3; A
